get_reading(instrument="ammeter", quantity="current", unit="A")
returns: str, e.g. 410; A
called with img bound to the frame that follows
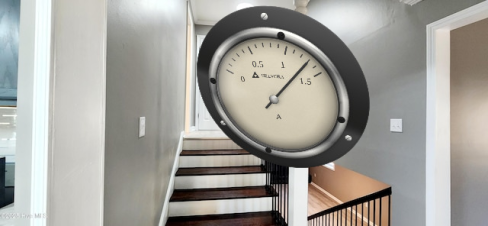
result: 1.3; A
